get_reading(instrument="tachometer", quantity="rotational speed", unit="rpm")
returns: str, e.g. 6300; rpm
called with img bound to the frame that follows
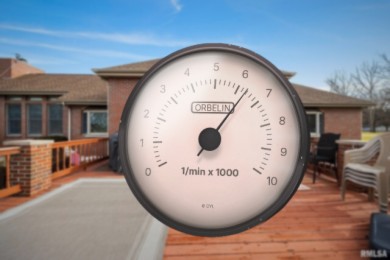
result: 6400; rpm
